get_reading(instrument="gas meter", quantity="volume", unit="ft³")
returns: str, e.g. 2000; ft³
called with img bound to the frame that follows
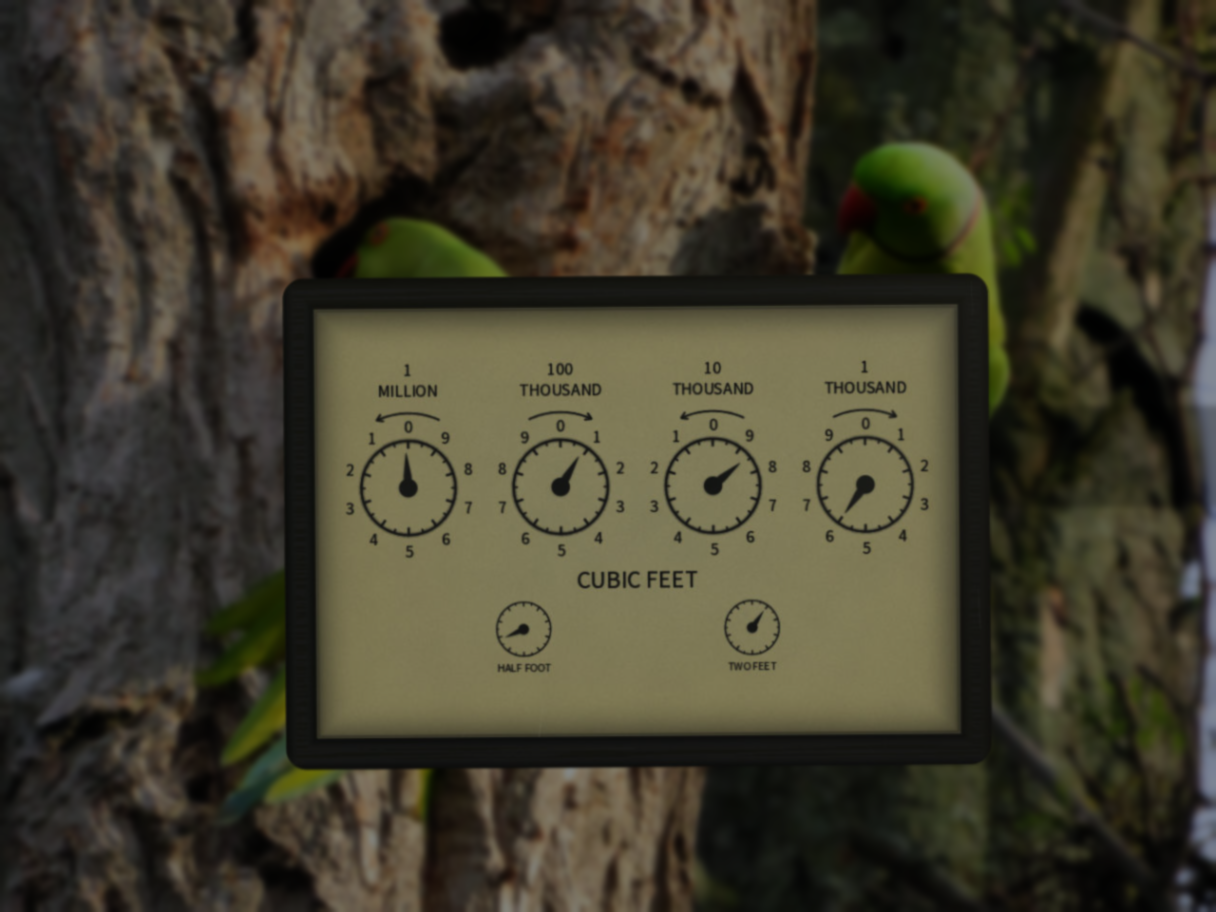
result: 8600; ft³
